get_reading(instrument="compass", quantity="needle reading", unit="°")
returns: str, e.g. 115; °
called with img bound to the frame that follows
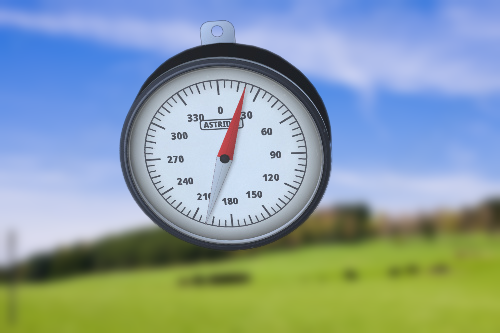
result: 20; °
